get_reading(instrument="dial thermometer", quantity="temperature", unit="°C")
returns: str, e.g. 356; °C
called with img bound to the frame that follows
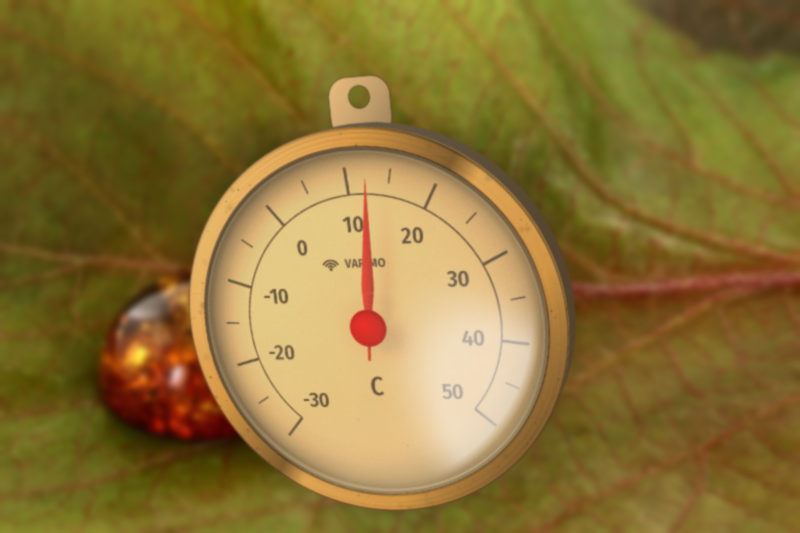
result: 12.5; °C
